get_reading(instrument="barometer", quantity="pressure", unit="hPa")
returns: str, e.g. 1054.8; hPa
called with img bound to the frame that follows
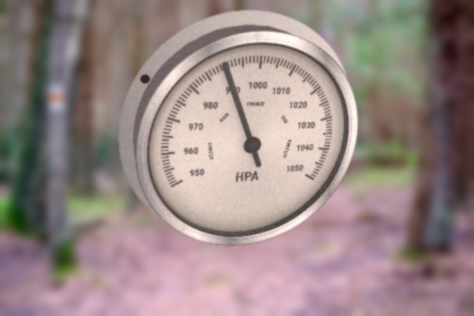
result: 990; hPa
